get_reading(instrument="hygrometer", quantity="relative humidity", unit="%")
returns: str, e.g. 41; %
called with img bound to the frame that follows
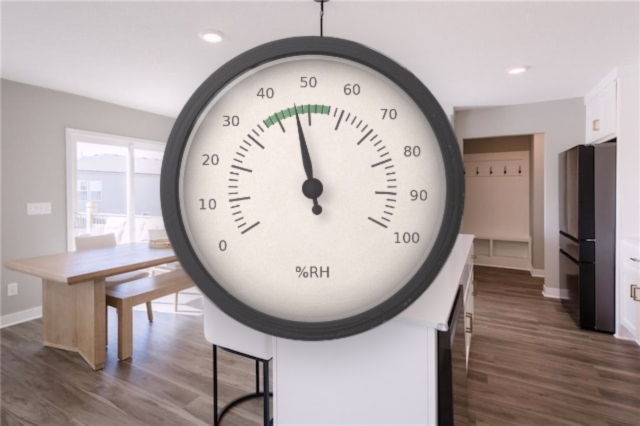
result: 46; %
